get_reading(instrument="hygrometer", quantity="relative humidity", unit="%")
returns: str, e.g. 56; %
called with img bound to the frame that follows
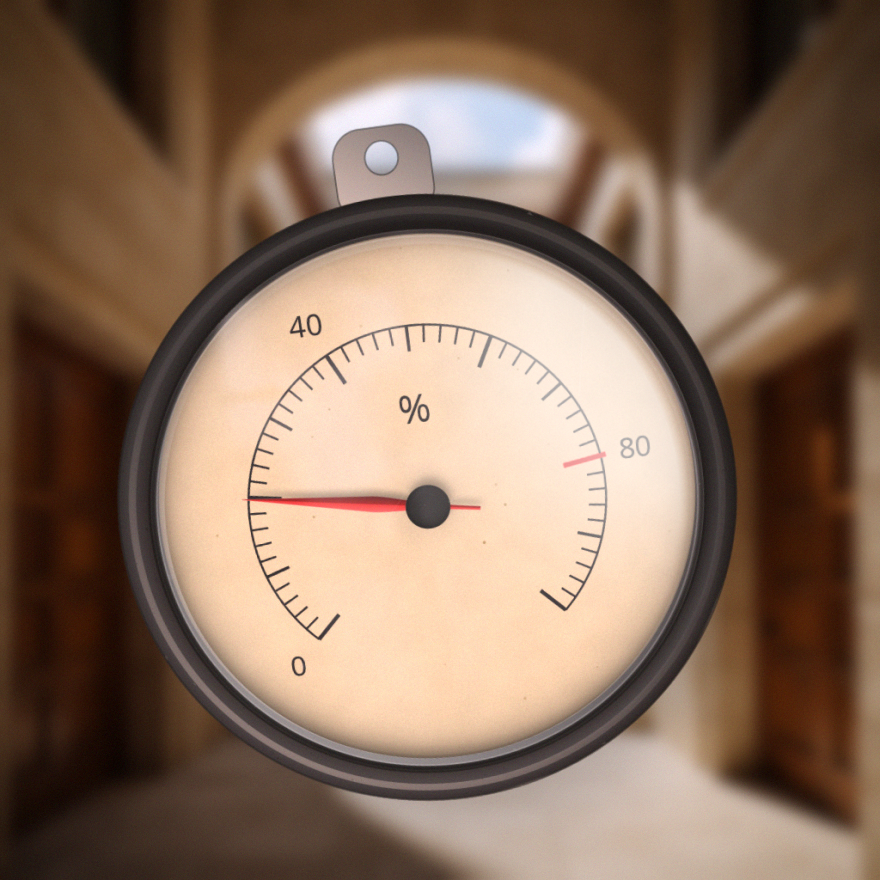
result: 20; %
